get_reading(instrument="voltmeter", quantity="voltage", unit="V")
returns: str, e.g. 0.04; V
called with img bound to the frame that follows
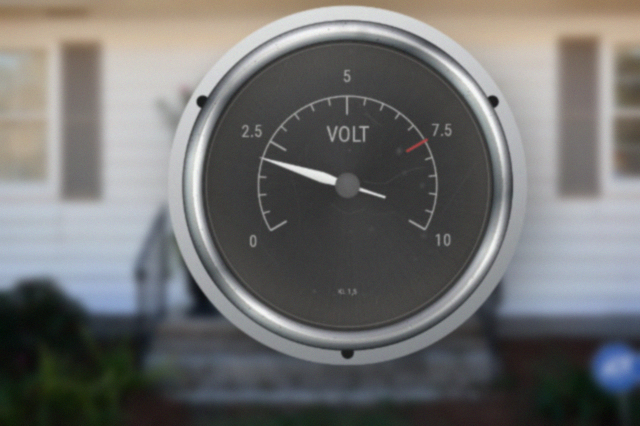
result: 2; V
